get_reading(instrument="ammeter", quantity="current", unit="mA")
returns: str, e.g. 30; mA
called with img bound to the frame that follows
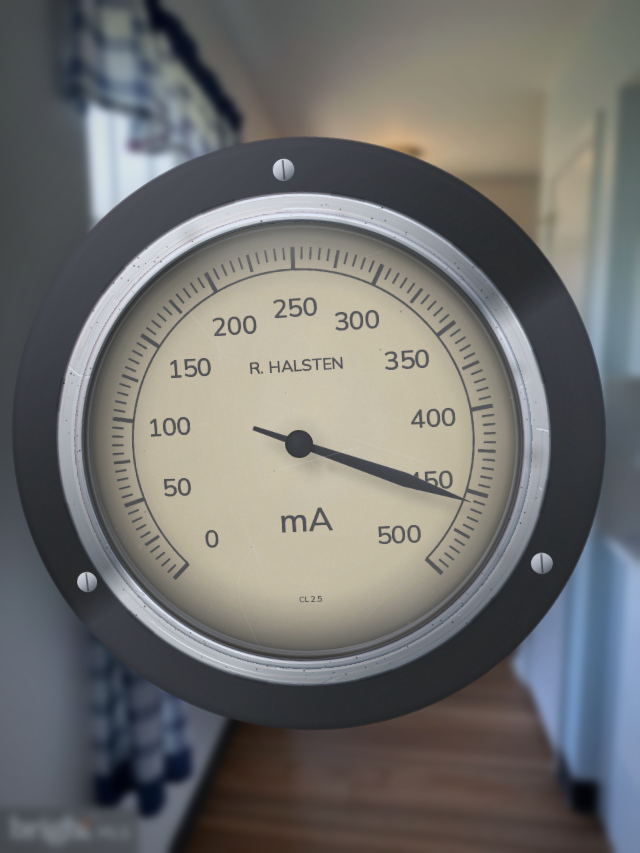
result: 455; mA
